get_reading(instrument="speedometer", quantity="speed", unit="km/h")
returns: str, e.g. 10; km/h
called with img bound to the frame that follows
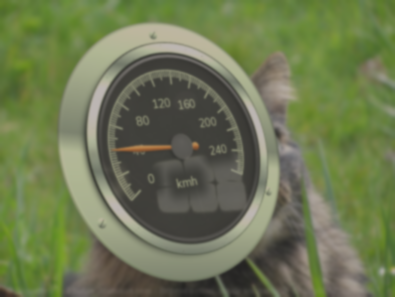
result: 40; km/h
